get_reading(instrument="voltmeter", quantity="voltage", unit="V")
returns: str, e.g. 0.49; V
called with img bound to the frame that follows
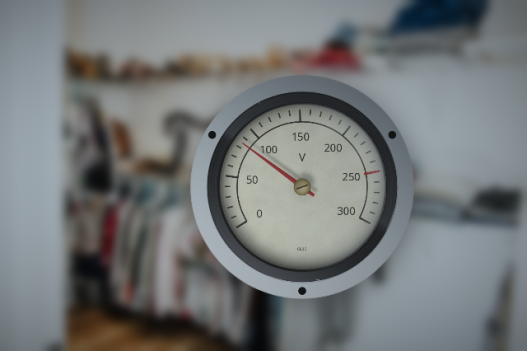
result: 85; V
